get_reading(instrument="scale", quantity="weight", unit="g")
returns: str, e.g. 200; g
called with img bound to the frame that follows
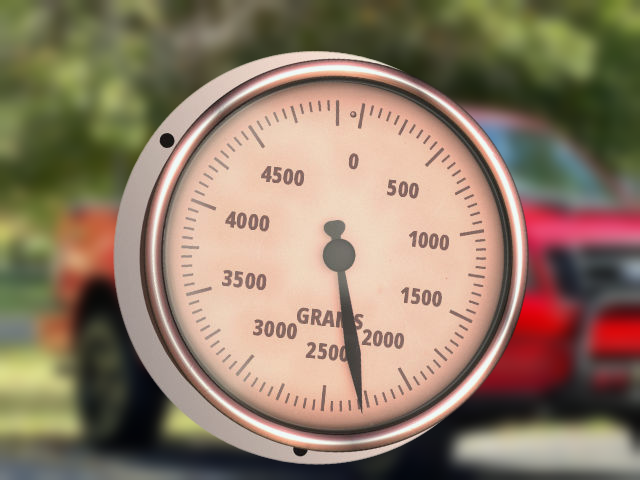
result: 2300; g
